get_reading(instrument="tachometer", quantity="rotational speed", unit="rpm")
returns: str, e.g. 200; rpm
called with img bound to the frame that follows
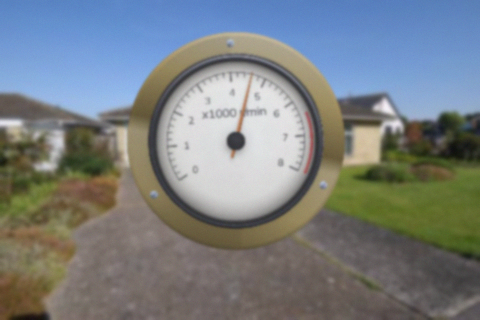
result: 4600; rpm
